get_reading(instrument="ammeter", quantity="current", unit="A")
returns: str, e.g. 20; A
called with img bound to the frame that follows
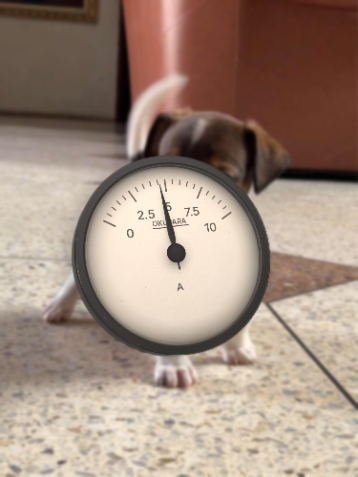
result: 4.5; A
